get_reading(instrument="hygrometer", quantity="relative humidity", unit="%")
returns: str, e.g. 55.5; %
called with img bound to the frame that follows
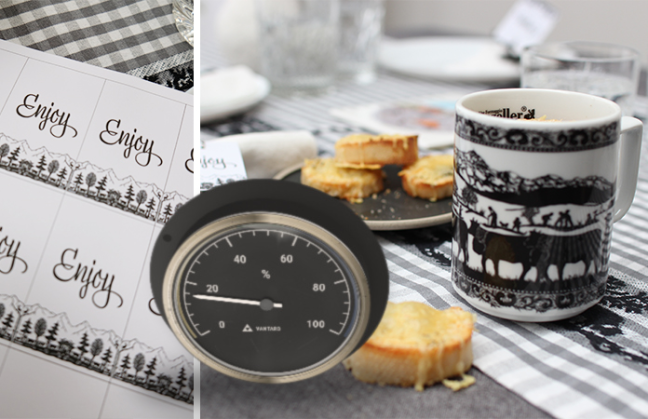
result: 16; %
